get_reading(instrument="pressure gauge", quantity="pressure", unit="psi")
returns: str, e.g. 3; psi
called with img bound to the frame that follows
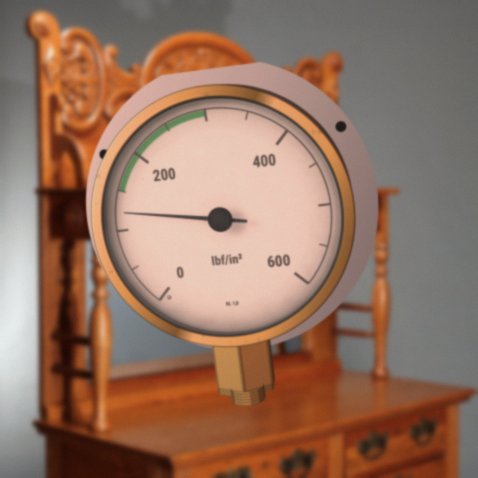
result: 125; psi
